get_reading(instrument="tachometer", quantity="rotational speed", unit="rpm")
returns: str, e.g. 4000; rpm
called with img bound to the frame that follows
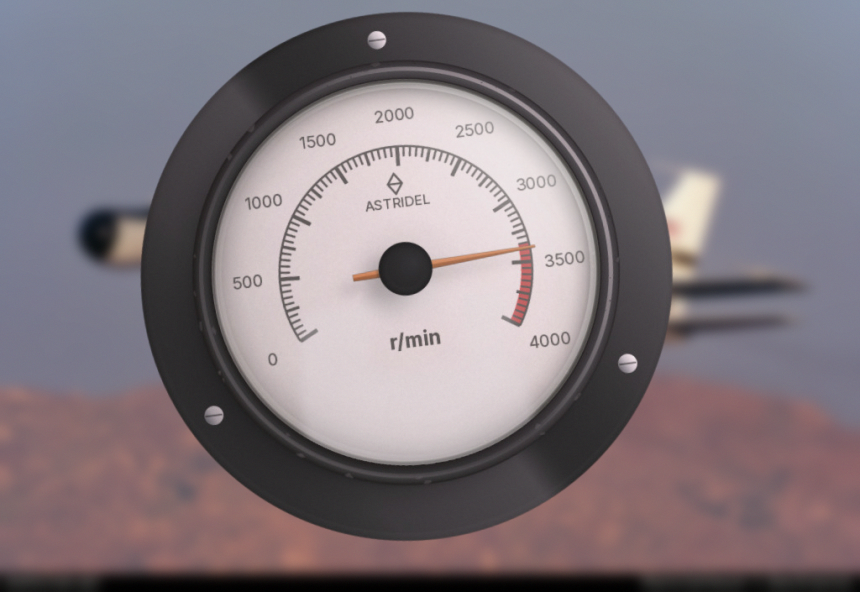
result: 3400; rpm
